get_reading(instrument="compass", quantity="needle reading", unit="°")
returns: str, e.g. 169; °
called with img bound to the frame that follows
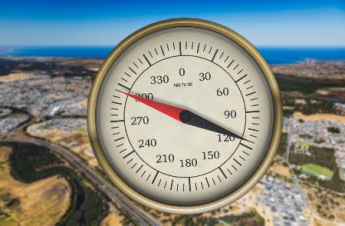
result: 295; °
